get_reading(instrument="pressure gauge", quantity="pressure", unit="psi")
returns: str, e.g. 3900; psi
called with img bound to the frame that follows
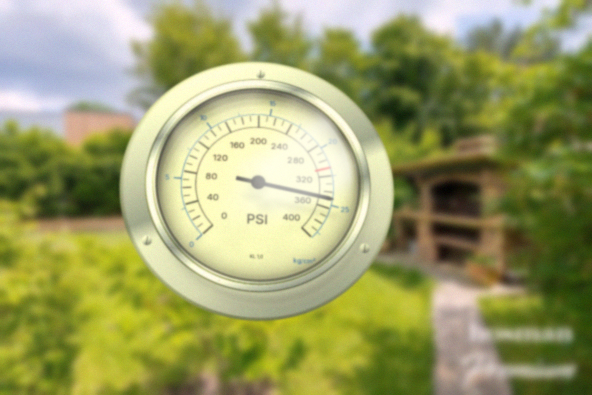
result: 350; psi
